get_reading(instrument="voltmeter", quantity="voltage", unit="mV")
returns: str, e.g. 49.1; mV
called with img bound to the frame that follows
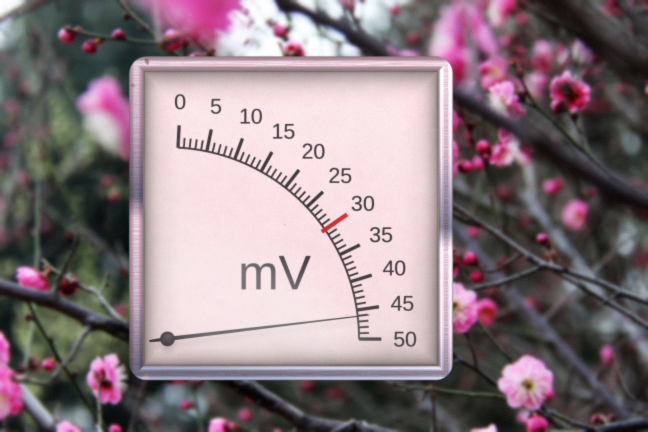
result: 46; mV
